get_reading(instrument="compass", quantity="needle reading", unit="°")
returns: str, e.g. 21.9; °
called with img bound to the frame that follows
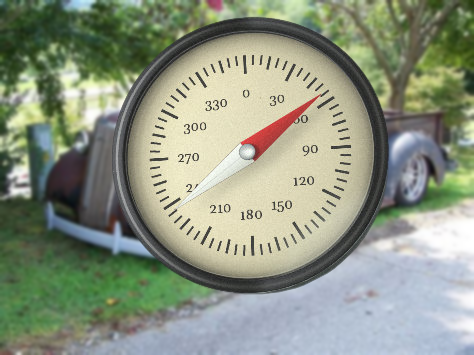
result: 55; °
